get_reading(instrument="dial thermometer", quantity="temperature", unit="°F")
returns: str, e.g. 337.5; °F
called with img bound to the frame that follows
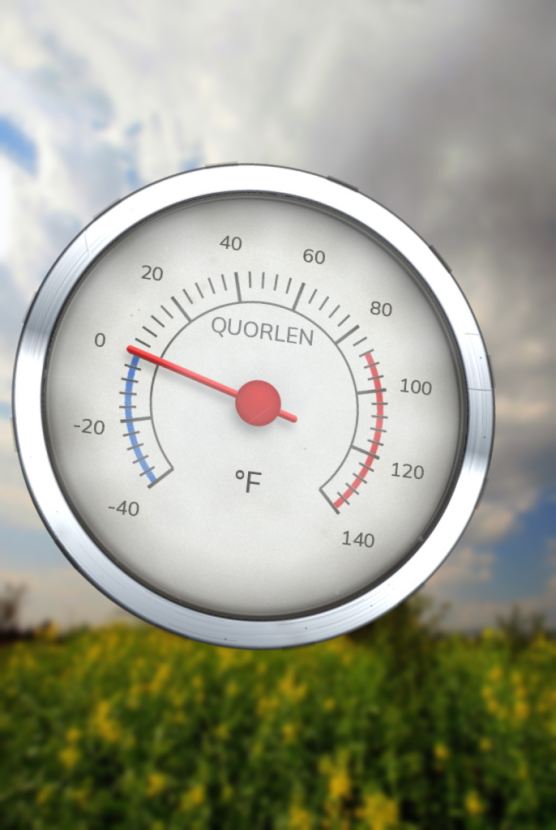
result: 0; °F
